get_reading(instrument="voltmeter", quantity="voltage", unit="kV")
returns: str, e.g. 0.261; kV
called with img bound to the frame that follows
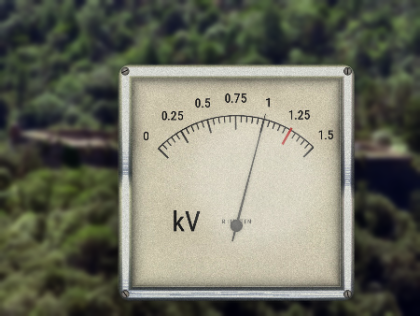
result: 1; kV
